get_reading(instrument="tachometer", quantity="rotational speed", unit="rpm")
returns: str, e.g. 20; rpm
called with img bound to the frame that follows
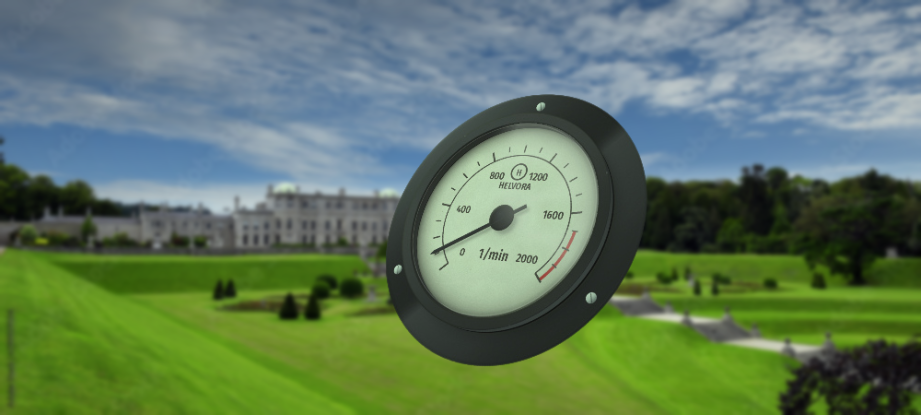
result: 100; rpm
